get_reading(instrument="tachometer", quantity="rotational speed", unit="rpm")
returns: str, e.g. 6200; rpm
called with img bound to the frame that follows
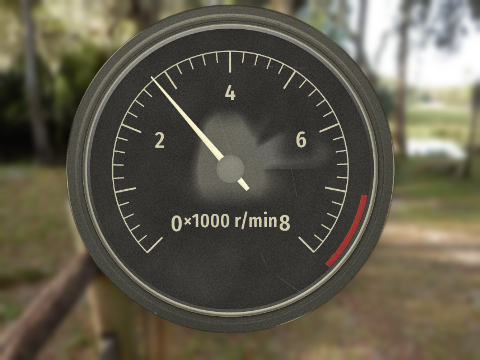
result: 2800; rpm
